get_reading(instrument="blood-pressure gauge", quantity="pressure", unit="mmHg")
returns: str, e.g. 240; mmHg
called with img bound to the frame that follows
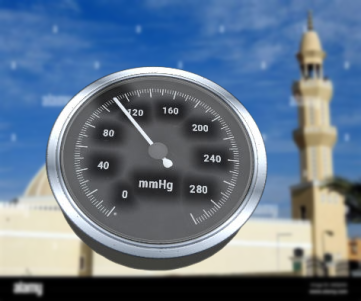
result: 110; mmHg
